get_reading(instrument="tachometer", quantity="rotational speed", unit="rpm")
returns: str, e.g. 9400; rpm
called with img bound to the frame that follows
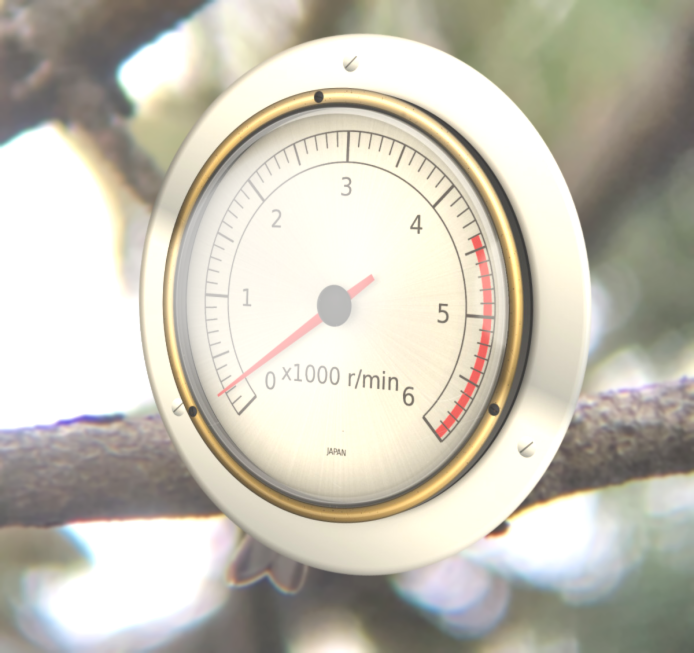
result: 200; rpm
